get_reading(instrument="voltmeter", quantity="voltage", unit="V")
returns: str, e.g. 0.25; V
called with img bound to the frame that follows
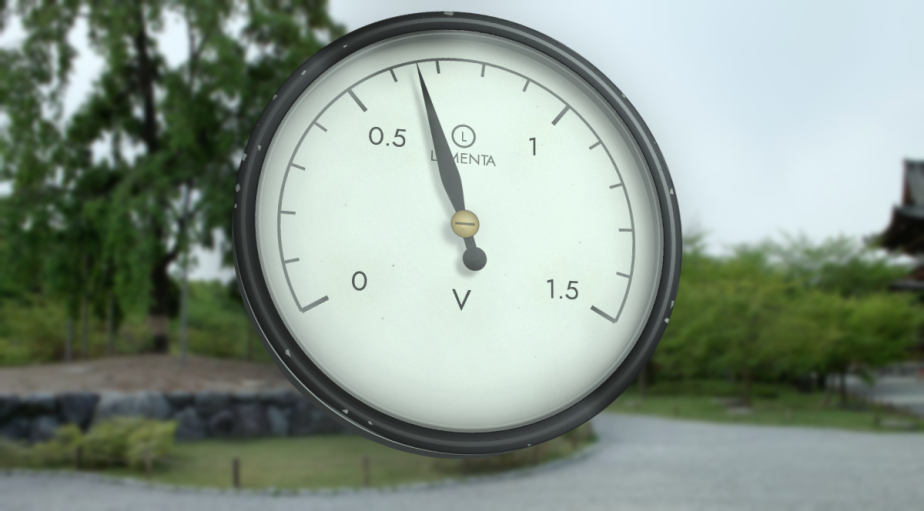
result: 0.65; V
